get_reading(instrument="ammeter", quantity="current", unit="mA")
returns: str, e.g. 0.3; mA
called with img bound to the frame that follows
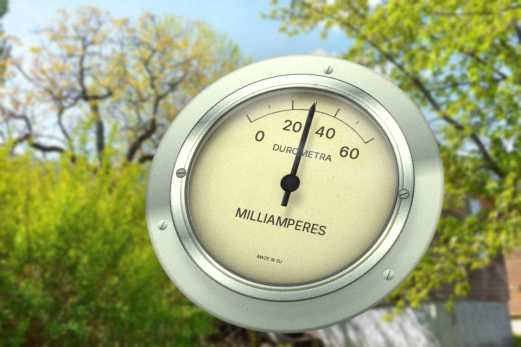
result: 30; mA
